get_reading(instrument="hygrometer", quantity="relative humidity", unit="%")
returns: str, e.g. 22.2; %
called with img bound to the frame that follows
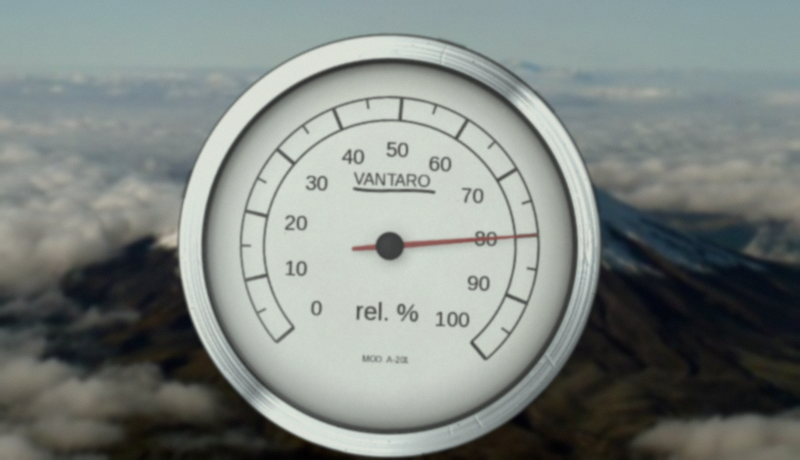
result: 80; %
